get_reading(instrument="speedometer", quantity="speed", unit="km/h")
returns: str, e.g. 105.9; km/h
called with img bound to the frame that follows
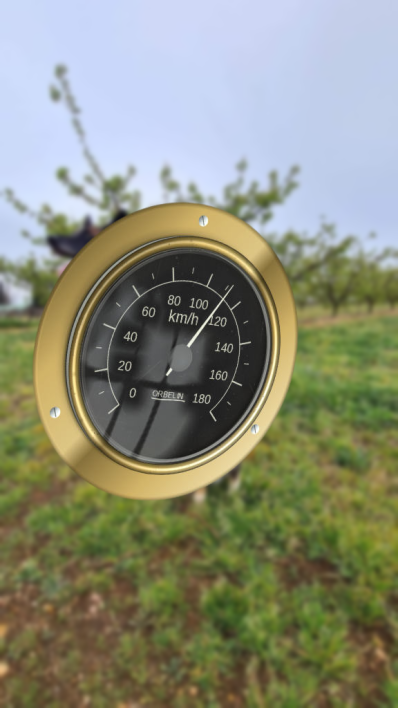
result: 110; km/h
